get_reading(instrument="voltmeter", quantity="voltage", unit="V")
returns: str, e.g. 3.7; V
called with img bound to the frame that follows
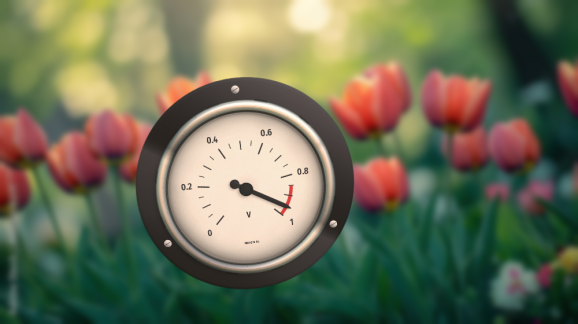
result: 0.95; V
